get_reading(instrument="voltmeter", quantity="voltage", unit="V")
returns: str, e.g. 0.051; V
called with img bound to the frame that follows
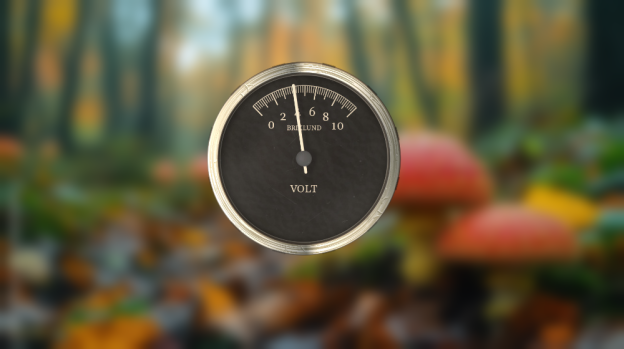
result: 4; V
